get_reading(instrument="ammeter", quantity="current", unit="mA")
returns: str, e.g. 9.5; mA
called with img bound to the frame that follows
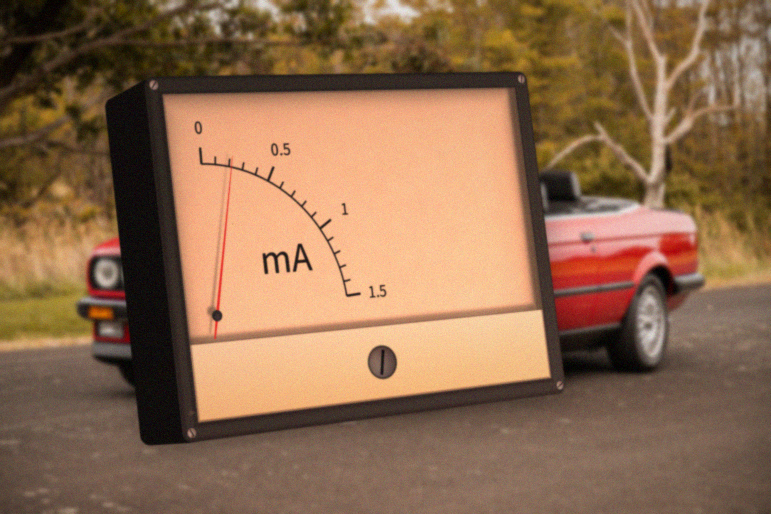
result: 0.2; mA
